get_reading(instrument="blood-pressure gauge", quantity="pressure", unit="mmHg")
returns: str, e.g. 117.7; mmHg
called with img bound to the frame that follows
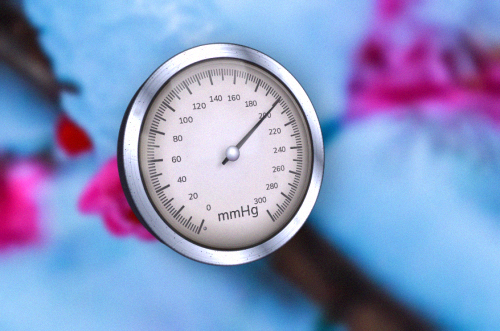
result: 200; mmHg
